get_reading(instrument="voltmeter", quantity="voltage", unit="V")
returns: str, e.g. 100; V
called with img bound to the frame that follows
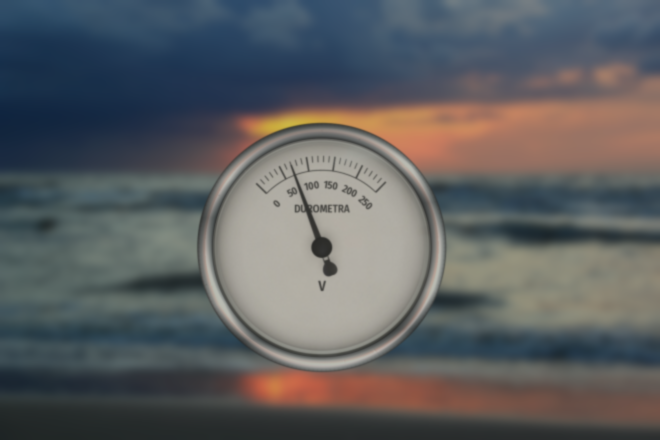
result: 70; V
